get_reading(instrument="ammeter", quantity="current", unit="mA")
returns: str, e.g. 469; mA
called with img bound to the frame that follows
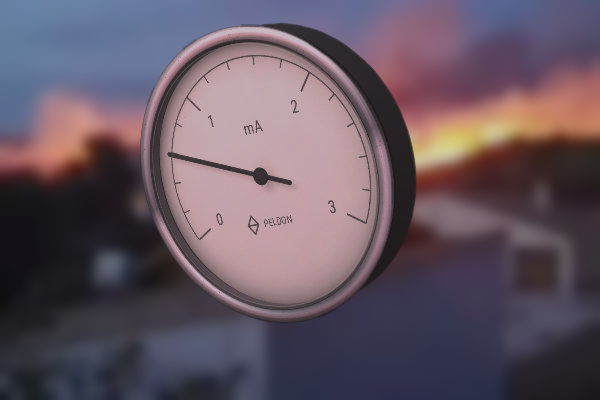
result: 0.6; mA
